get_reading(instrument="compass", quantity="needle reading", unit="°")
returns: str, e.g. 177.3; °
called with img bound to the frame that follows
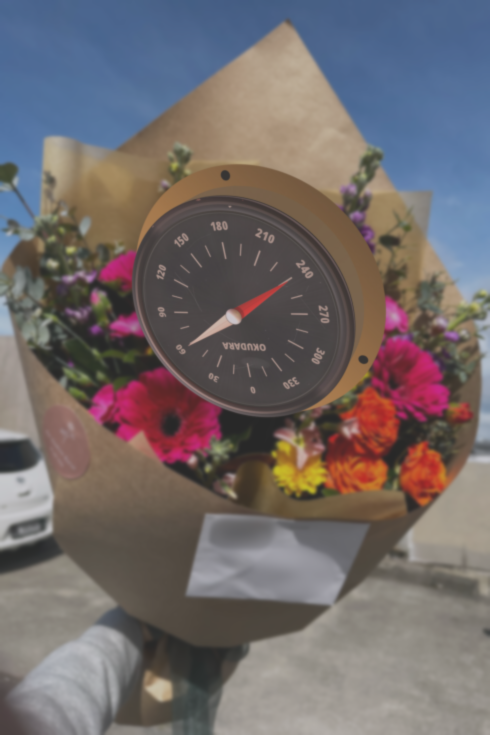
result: 240; °
